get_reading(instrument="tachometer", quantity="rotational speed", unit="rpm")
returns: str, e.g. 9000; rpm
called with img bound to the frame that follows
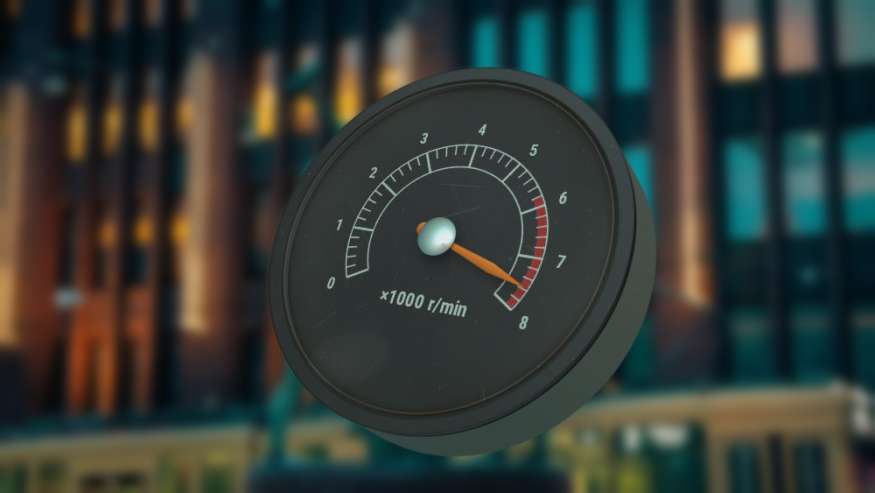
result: 7600; rpm
